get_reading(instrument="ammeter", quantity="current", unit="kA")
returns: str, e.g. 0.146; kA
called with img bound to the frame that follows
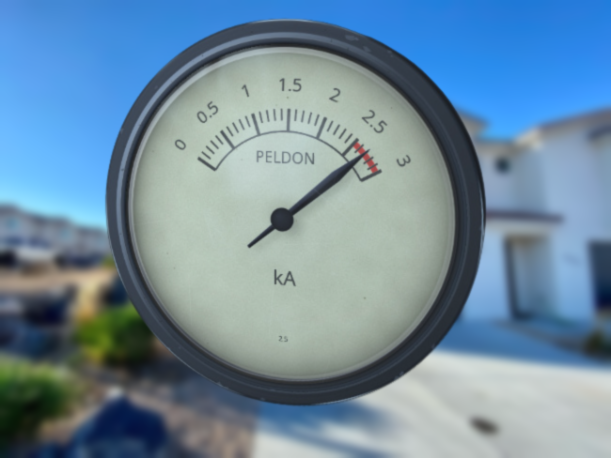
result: 2.7; kA
